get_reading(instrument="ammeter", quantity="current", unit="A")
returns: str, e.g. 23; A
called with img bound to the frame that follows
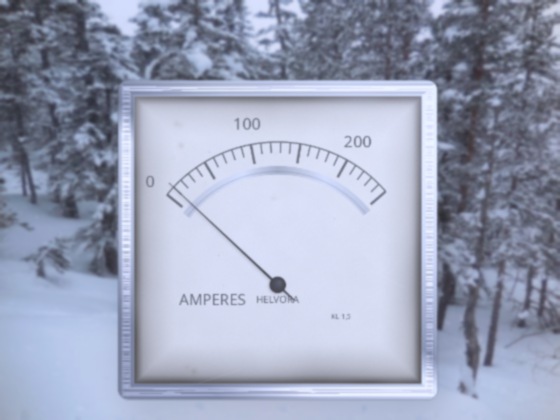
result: 10; A
